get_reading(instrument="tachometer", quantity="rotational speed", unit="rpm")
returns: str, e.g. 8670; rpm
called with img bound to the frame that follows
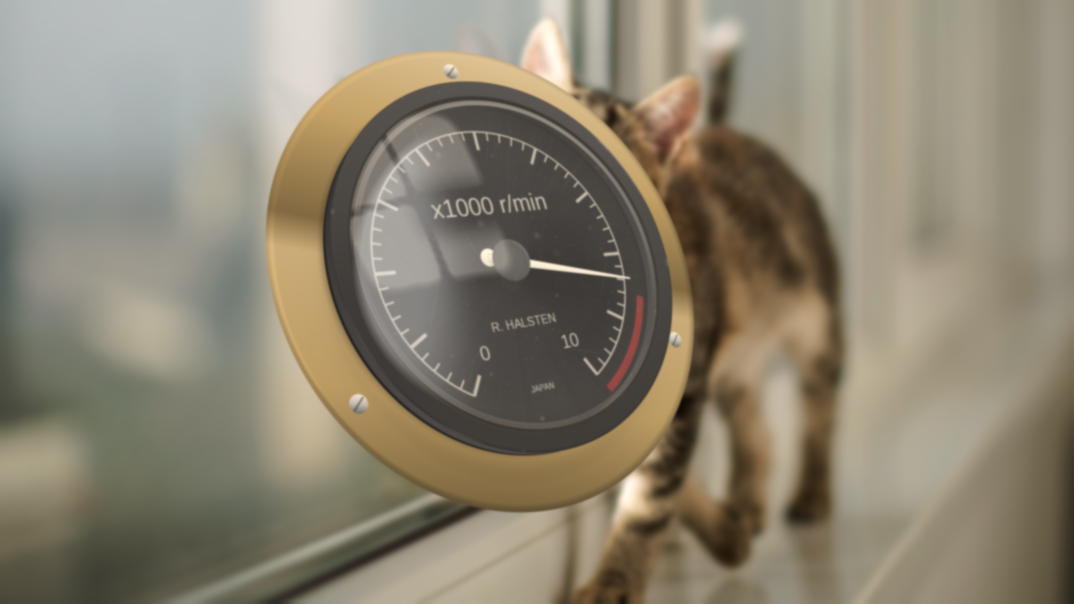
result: 8400; rpm
